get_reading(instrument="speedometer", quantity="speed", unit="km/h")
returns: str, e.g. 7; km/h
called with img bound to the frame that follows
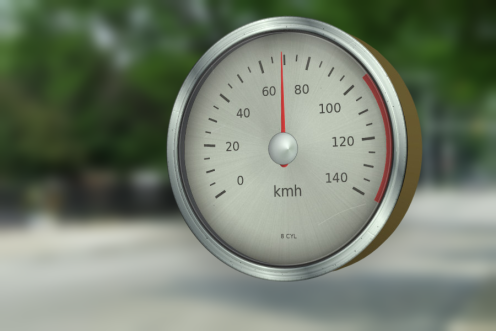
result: 70; km/h
